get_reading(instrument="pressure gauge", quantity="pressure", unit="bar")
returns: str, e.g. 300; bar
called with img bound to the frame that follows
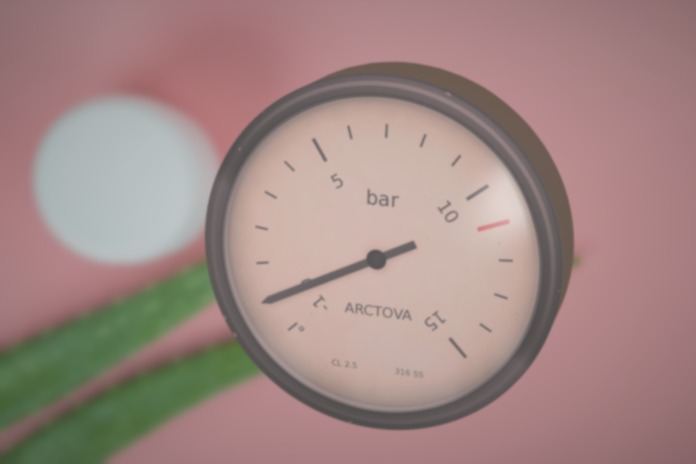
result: 0; bar
